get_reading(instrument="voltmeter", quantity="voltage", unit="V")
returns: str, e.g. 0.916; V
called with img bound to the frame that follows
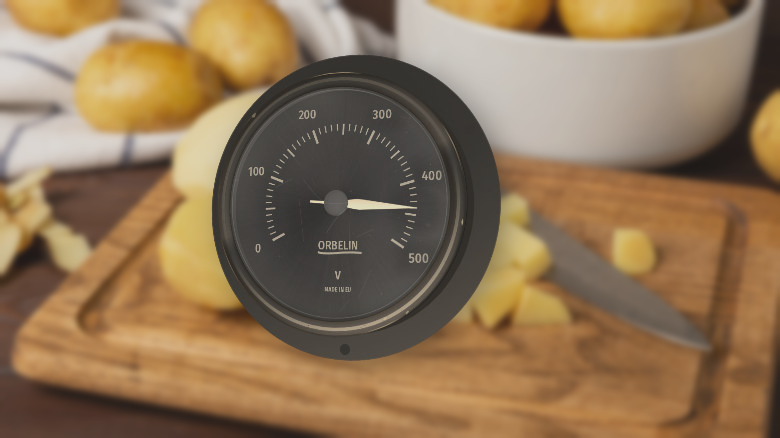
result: 440; V
